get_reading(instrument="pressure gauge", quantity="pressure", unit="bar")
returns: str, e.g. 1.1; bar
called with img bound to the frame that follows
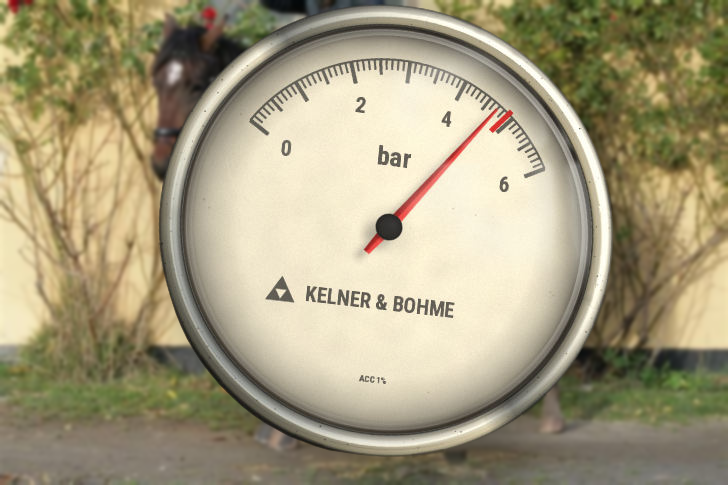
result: 4.7; bar
